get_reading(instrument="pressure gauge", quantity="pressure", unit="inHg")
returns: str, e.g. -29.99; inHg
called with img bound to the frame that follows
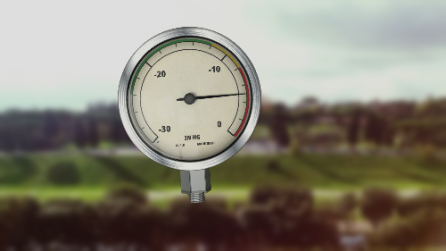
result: -5; inHg
